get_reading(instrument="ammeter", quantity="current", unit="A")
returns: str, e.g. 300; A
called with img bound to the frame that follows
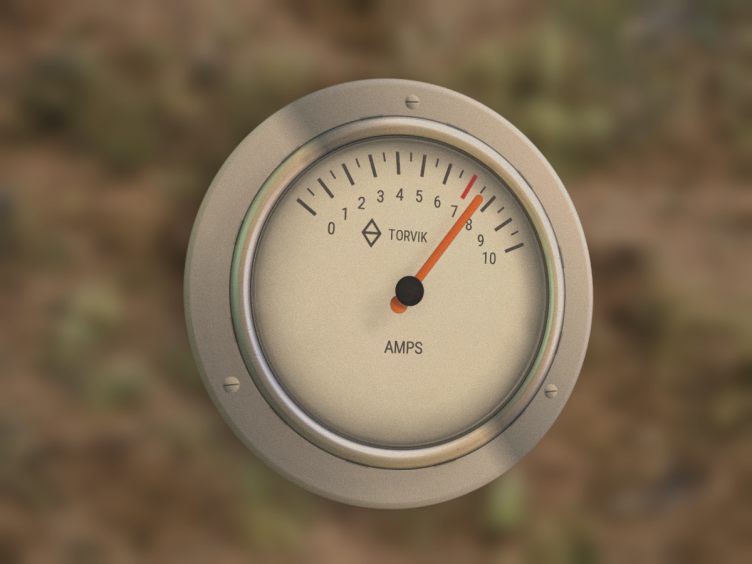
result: 7.5; A
